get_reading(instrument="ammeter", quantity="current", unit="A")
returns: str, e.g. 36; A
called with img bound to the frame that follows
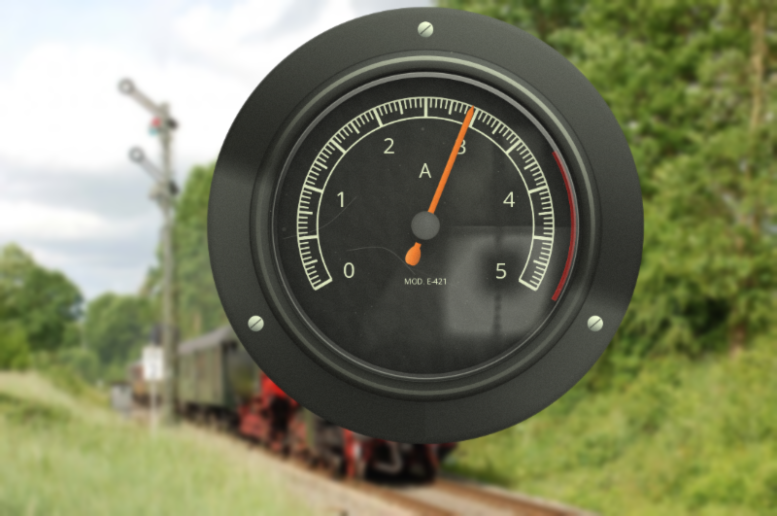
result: 2.95; A
